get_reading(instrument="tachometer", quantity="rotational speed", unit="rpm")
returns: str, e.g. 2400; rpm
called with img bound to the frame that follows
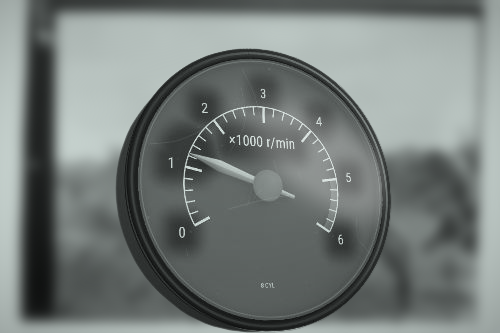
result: 1200; rpm
